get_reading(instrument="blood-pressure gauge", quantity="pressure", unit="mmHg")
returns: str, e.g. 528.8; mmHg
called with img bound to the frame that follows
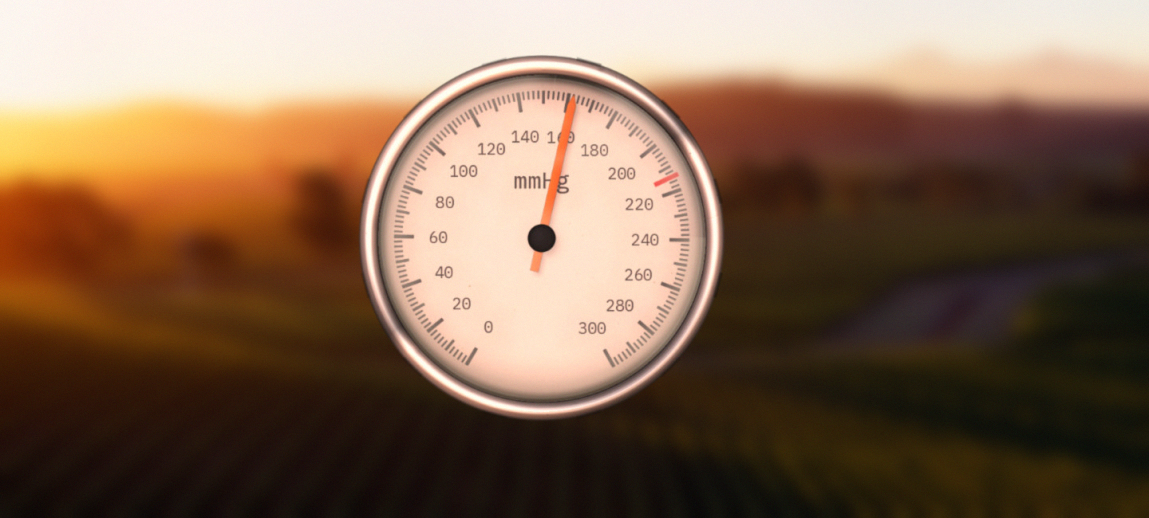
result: 162; mmHg
